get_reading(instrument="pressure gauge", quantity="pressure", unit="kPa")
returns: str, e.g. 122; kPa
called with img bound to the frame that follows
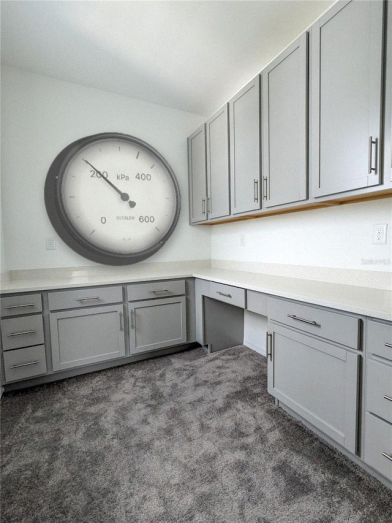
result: 200; kPa
